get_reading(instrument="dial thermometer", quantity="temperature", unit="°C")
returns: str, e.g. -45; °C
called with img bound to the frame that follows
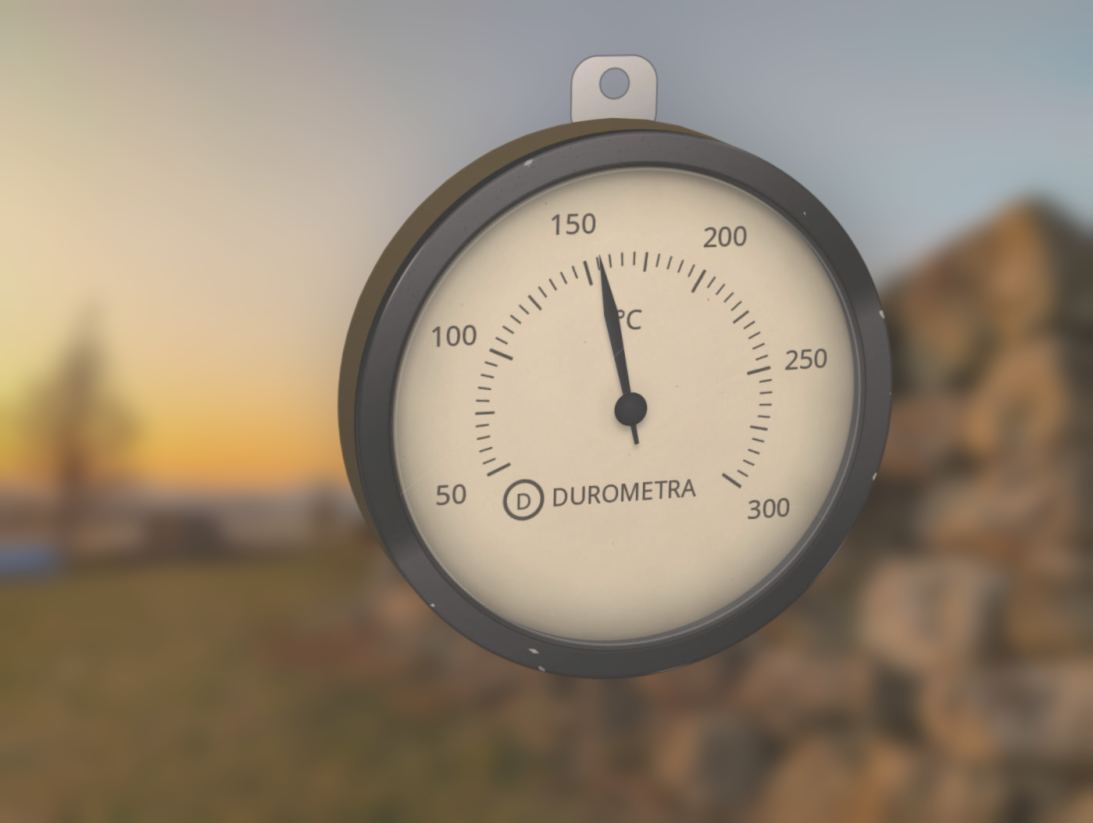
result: 155; °C
